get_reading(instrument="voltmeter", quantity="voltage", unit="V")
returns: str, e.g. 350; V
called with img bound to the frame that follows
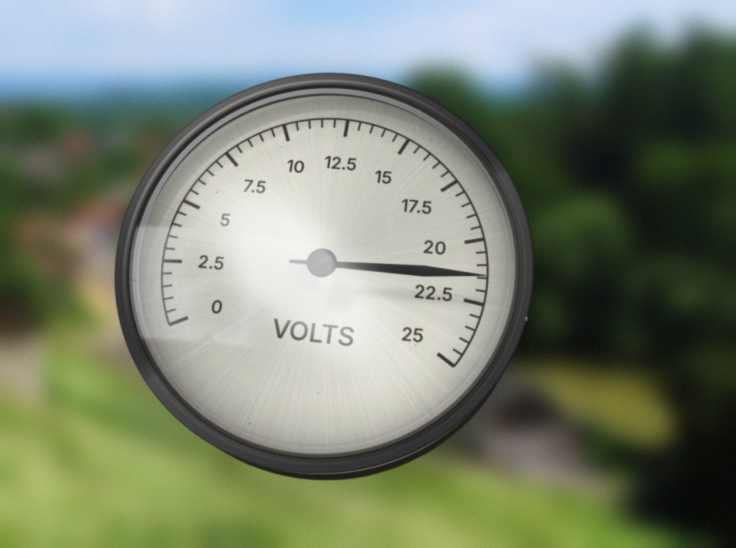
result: 21.5; V
